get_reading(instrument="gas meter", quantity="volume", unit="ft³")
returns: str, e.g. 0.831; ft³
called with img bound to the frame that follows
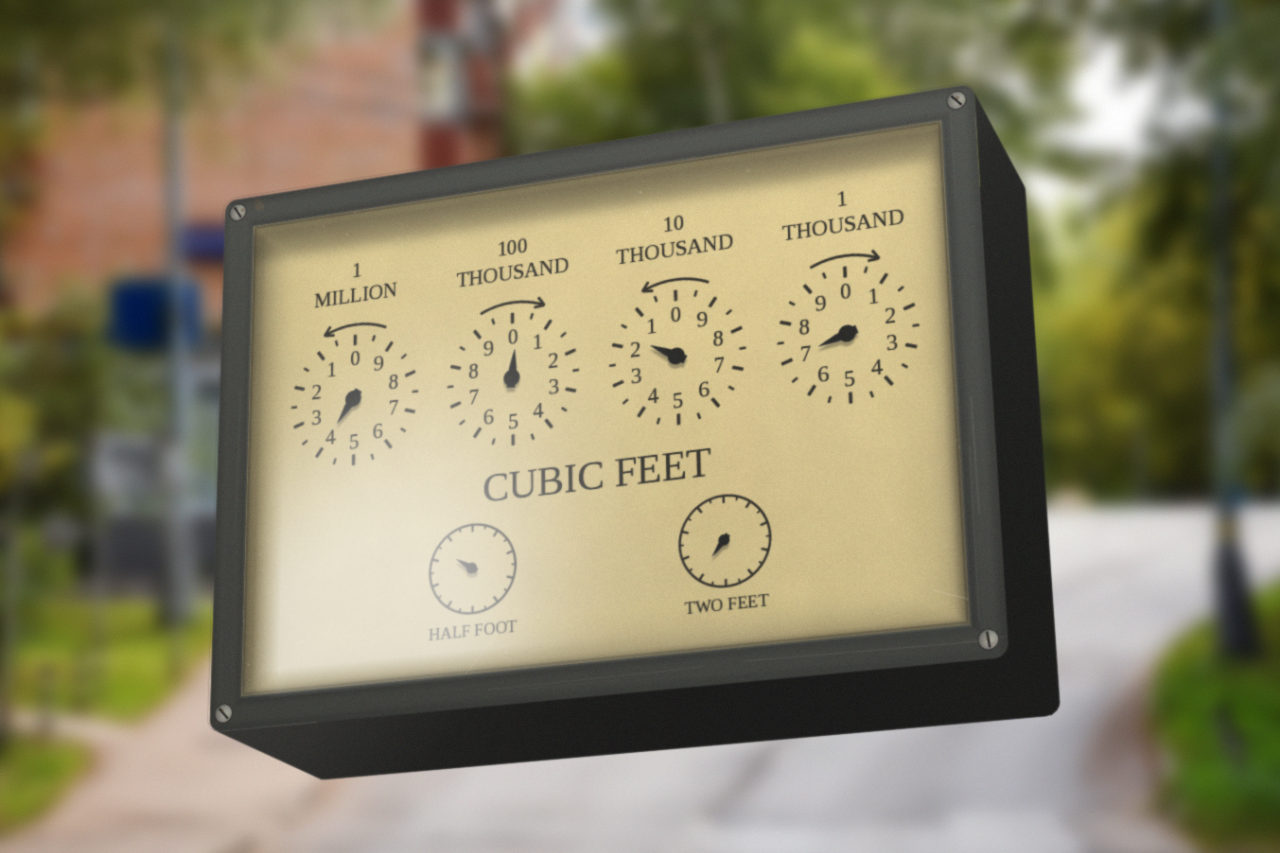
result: 401700; ft³
